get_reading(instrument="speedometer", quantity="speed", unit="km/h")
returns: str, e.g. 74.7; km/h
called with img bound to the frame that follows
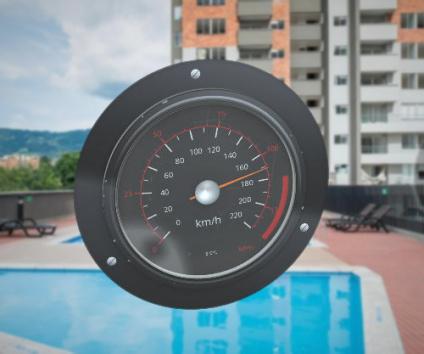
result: 170; km/h
